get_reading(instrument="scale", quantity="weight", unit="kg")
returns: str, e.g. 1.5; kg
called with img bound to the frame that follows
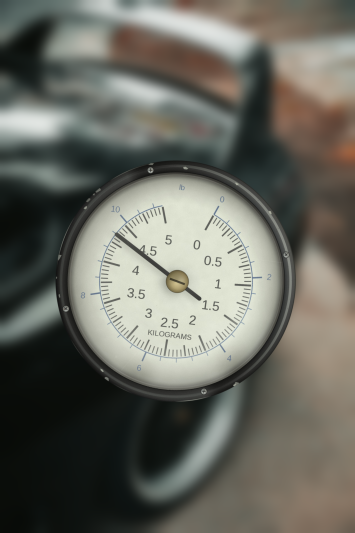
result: 4.35; kg
